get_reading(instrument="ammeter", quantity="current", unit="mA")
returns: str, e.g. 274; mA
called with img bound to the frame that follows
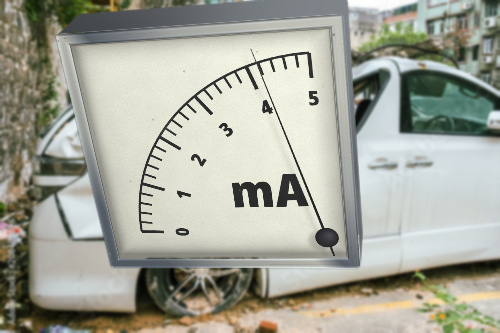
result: 4.2; mA
